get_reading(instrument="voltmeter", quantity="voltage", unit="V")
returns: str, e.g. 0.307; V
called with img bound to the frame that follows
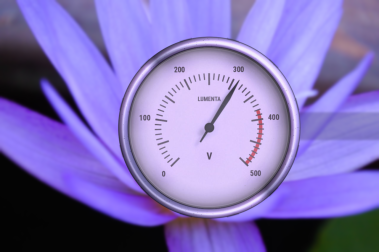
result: 310; V
